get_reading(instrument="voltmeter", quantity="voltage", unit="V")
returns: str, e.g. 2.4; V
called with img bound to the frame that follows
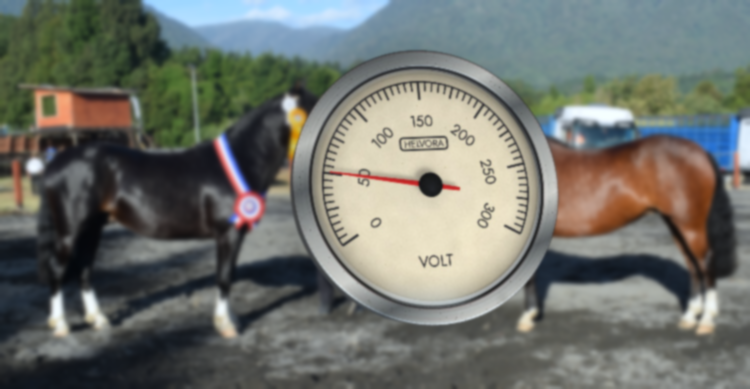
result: 50; V
